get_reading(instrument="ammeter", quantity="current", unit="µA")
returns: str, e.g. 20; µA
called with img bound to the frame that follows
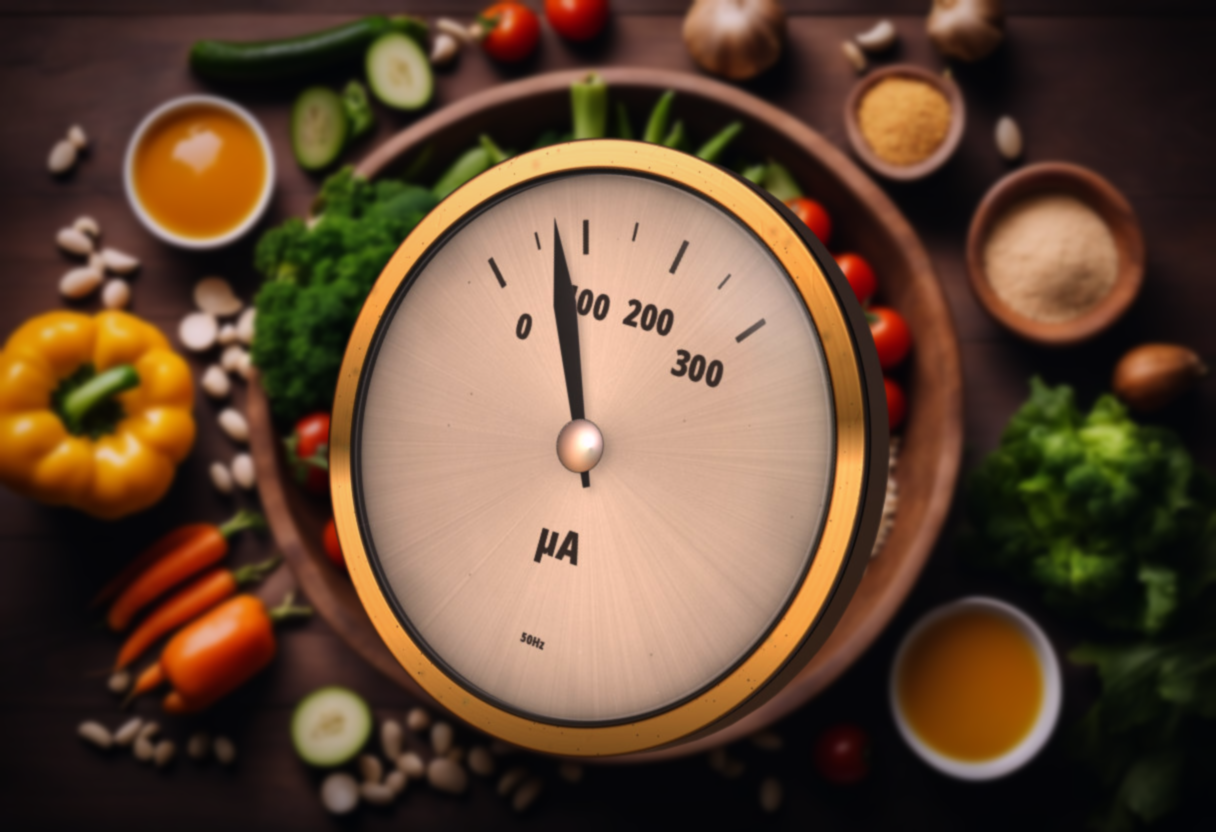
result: 75; µA
